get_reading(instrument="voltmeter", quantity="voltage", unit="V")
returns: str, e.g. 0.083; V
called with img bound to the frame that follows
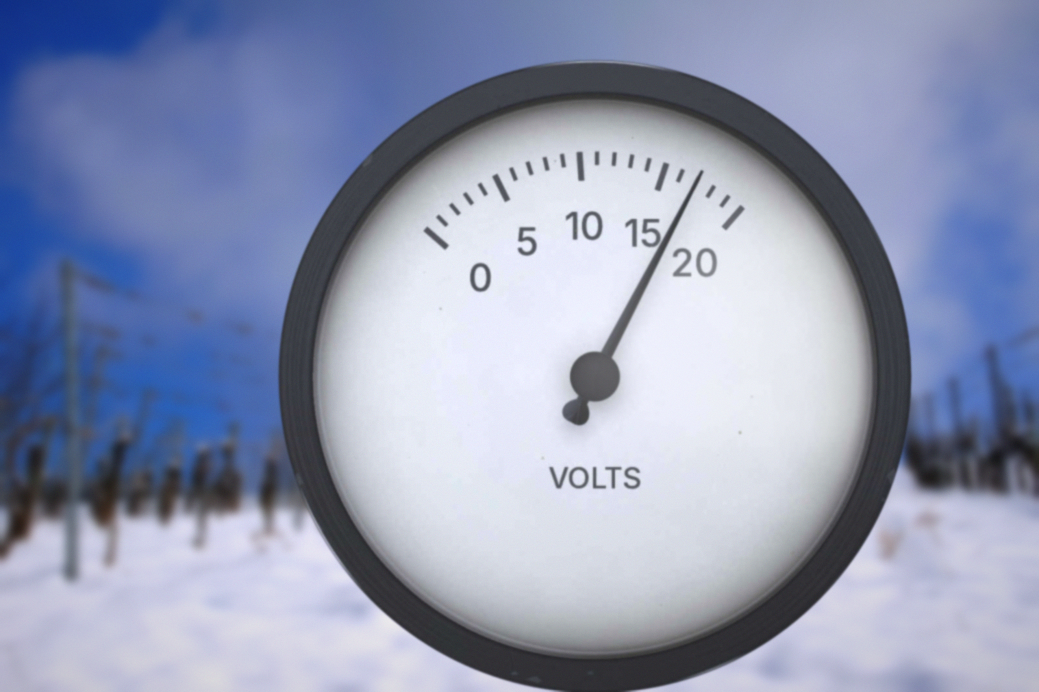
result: 17; V
